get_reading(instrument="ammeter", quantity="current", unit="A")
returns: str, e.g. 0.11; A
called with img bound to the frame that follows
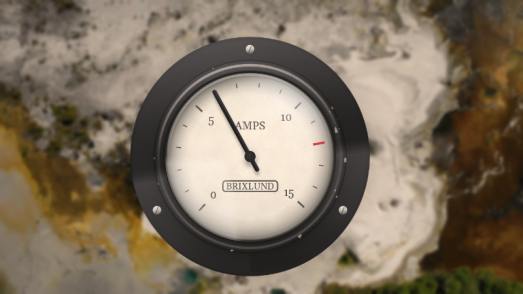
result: 6; A
